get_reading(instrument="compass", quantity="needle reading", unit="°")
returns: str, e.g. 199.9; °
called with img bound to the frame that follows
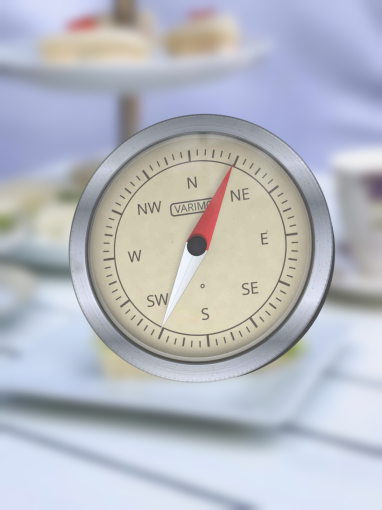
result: 30; °
